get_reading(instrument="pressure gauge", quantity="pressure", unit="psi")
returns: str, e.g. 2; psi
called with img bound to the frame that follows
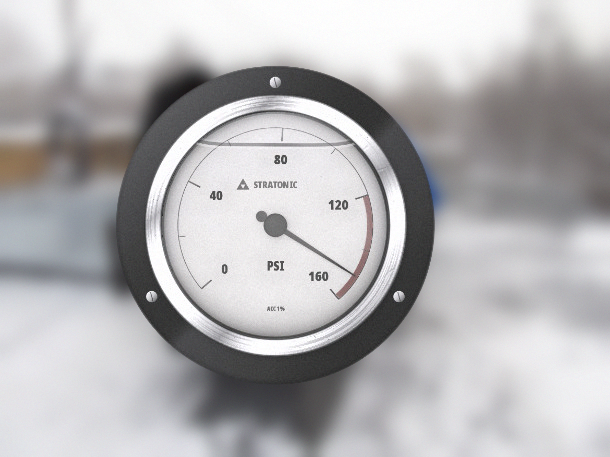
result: 150; psi
